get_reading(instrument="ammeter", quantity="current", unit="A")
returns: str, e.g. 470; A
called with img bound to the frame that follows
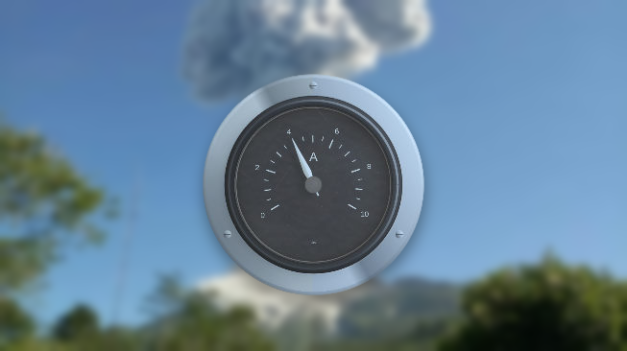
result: 4; A
